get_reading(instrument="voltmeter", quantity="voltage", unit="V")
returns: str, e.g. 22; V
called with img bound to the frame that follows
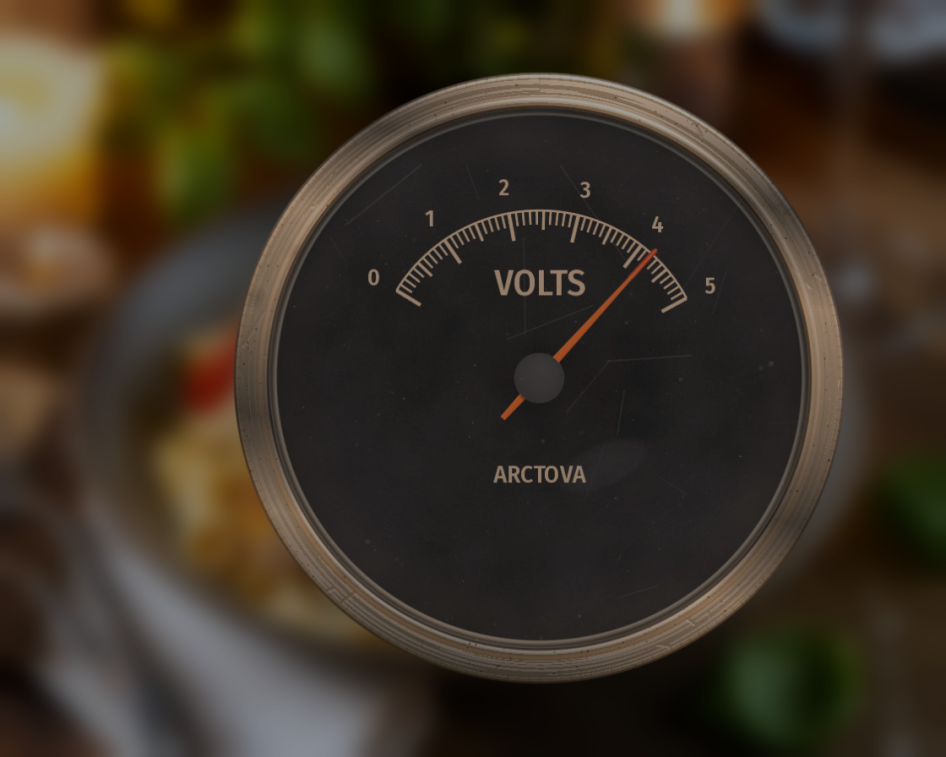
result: 4.2; V
